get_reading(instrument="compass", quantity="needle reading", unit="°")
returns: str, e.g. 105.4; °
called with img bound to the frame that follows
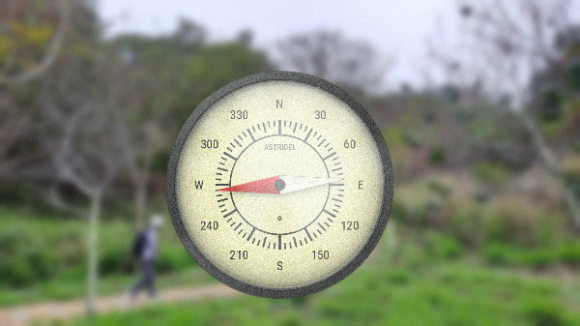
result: 265; °
